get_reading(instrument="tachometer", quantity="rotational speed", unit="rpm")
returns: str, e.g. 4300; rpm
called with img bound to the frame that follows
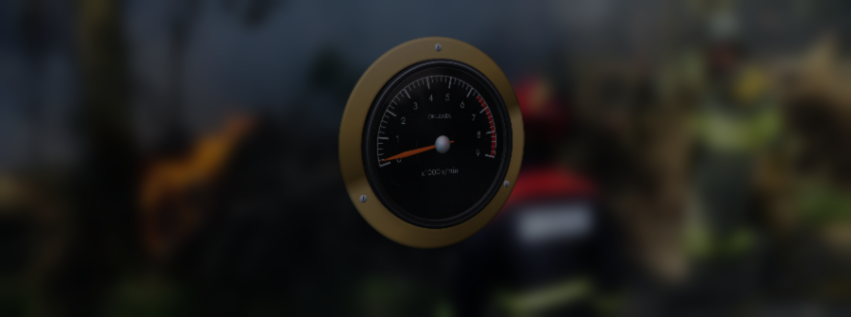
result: 200; rpm
